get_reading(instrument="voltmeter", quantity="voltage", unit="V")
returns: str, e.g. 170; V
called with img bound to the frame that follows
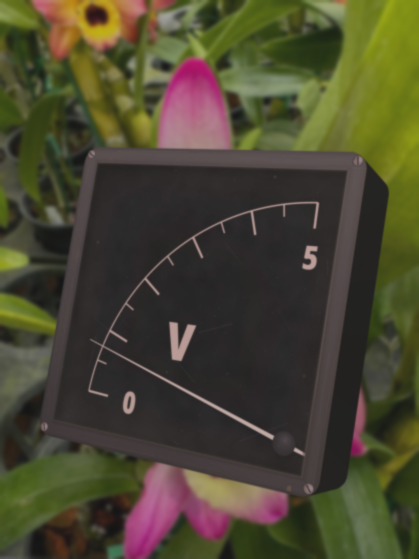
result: 0.75; V
